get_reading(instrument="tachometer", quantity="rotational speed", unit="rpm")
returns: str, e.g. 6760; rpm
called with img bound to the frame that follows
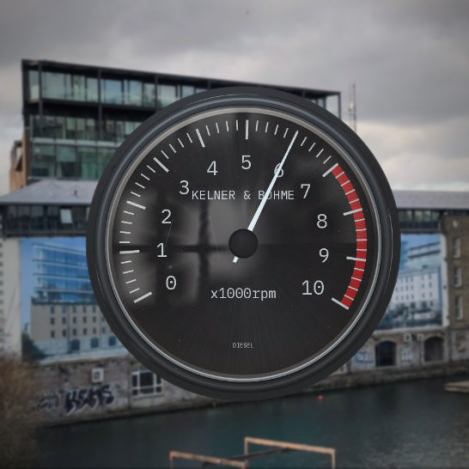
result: 6000; rpm
